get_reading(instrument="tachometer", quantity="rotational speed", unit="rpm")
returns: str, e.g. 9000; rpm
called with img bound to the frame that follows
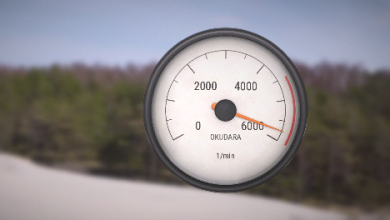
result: 5750; rpm
